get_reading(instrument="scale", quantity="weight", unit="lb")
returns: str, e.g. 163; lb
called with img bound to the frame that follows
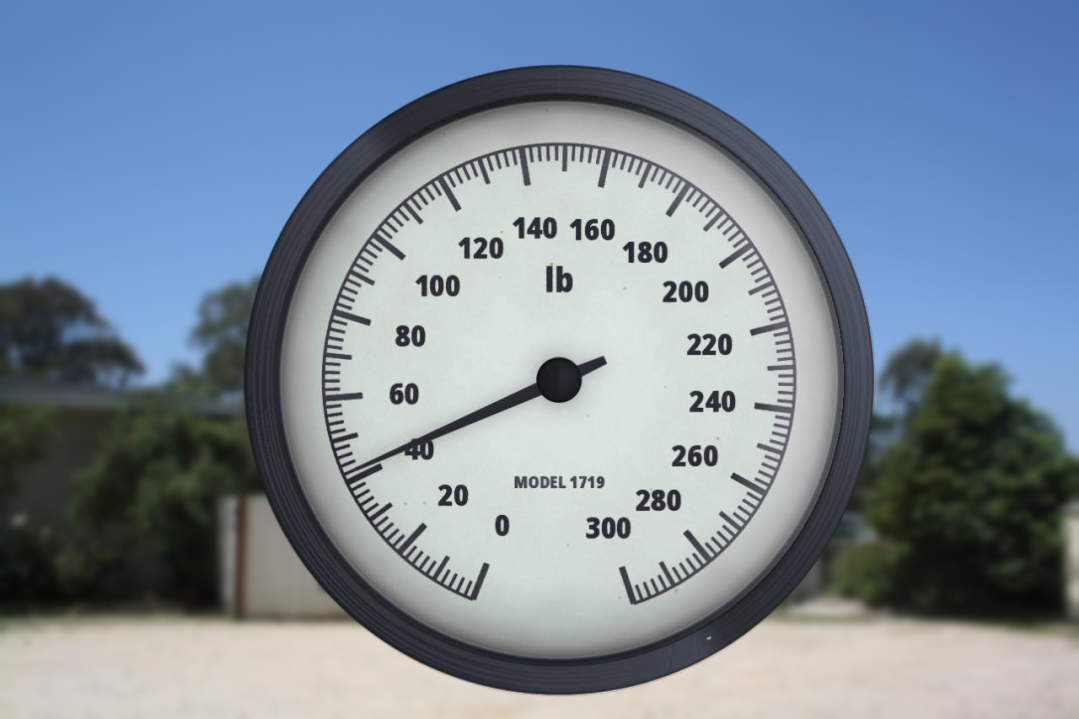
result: 42; lb
